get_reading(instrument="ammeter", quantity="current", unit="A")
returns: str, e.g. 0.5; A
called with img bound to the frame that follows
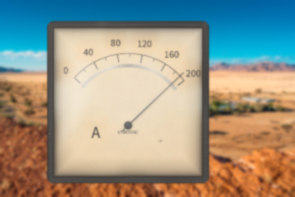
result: 190; A
